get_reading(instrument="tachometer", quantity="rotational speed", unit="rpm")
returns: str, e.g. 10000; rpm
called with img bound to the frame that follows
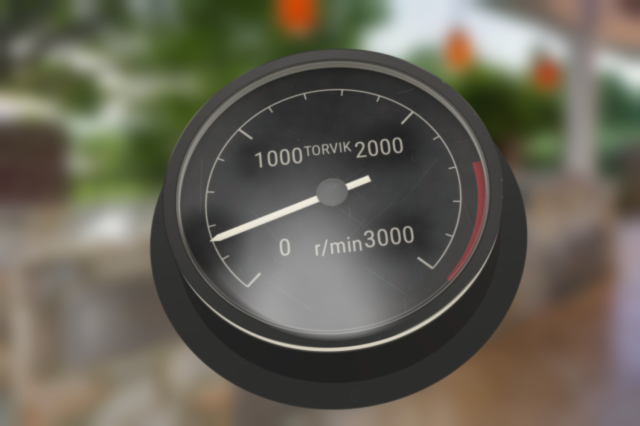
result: 300; rpm
